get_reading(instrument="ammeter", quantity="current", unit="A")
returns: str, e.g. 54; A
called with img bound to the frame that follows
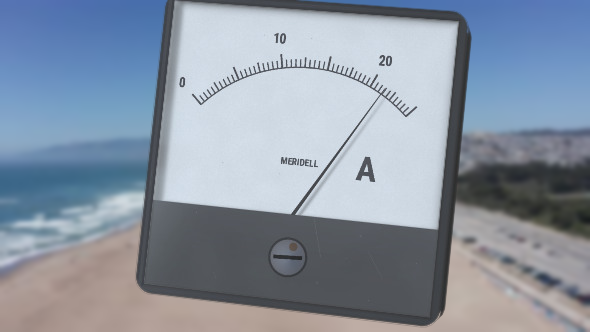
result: 21.5; A
